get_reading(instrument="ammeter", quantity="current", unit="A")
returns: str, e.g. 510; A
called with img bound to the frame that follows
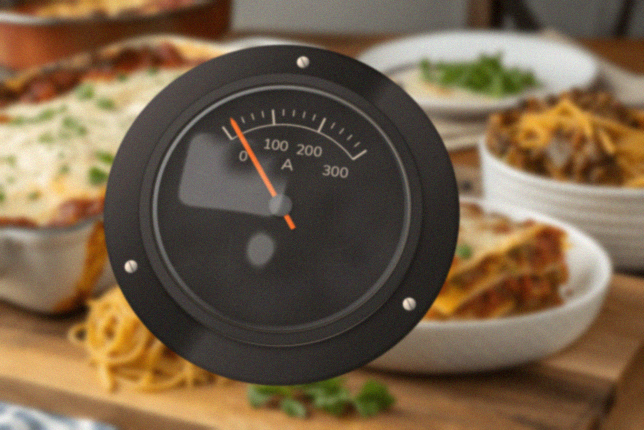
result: 20; A
